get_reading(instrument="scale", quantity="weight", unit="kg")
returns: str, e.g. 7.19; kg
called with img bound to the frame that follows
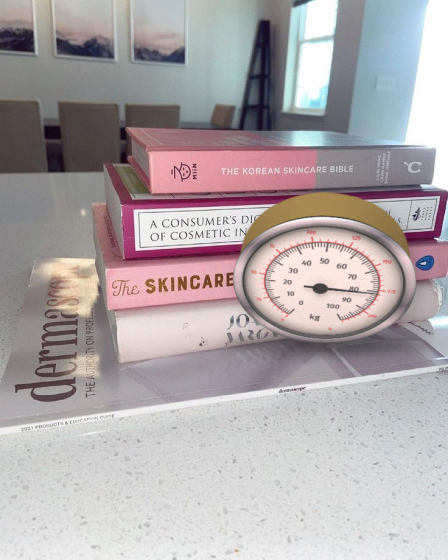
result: 80; kg
